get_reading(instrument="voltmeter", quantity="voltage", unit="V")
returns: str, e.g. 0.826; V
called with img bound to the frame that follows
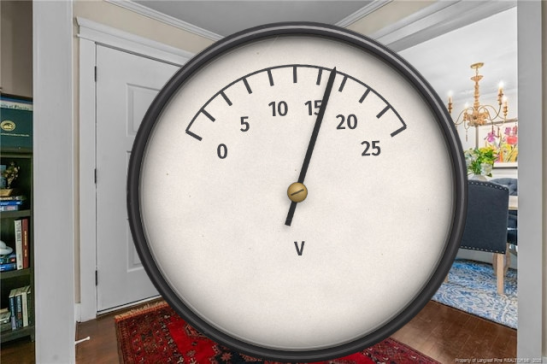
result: 16.25; V
